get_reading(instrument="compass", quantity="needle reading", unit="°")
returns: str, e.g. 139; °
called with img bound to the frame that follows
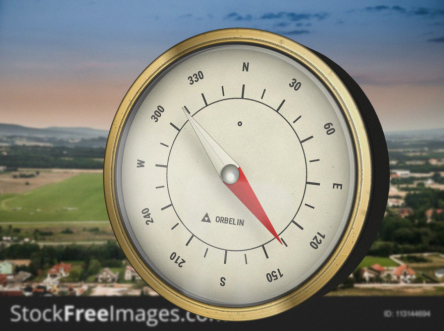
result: 135; °
